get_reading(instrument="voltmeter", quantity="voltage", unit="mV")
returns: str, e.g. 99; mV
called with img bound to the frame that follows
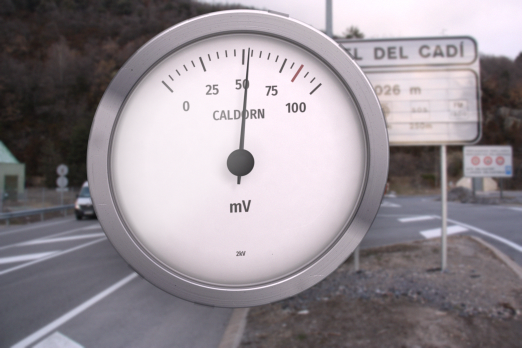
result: 52.5; mV
